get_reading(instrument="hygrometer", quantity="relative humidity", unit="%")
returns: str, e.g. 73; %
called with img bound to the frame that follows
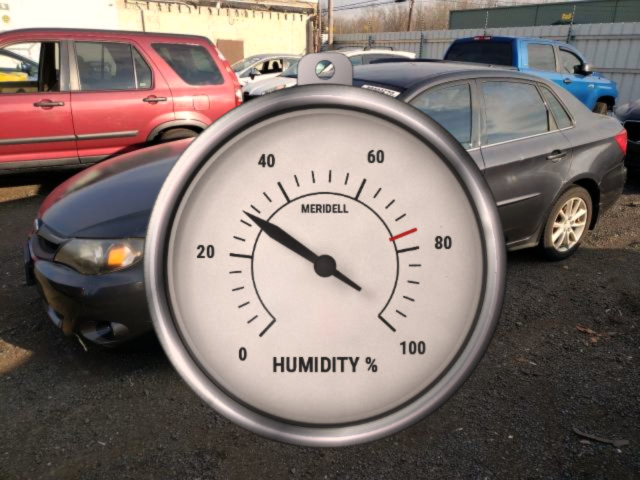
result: 30; %
